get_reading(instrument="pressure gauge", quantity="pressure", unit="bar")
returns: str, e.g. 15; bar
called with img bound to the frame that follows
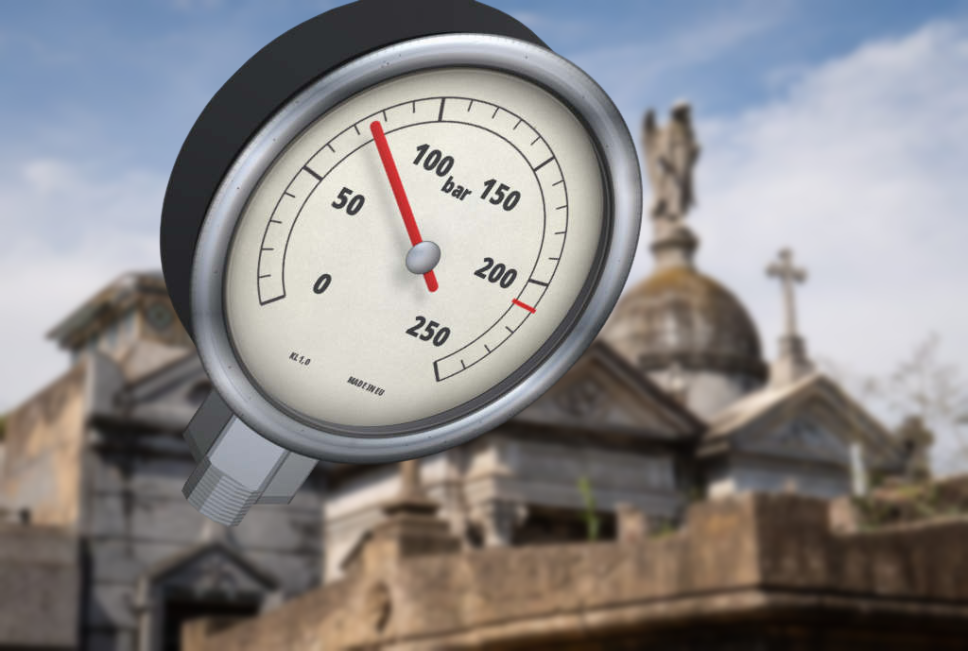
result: 75; bar
